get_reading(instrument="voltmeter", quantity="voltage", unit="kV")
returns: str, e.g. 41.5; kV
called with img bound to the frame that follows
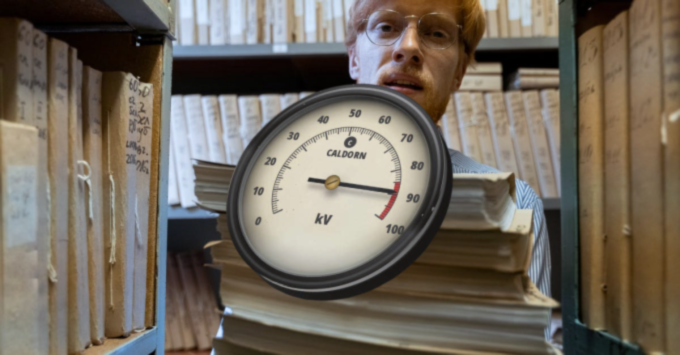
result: 90; kV
